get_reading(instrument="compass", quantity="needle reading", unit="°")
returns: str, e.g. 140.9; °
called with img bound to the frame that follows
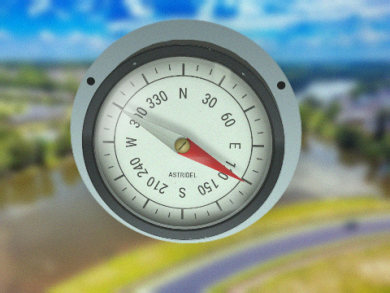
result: 120; °
